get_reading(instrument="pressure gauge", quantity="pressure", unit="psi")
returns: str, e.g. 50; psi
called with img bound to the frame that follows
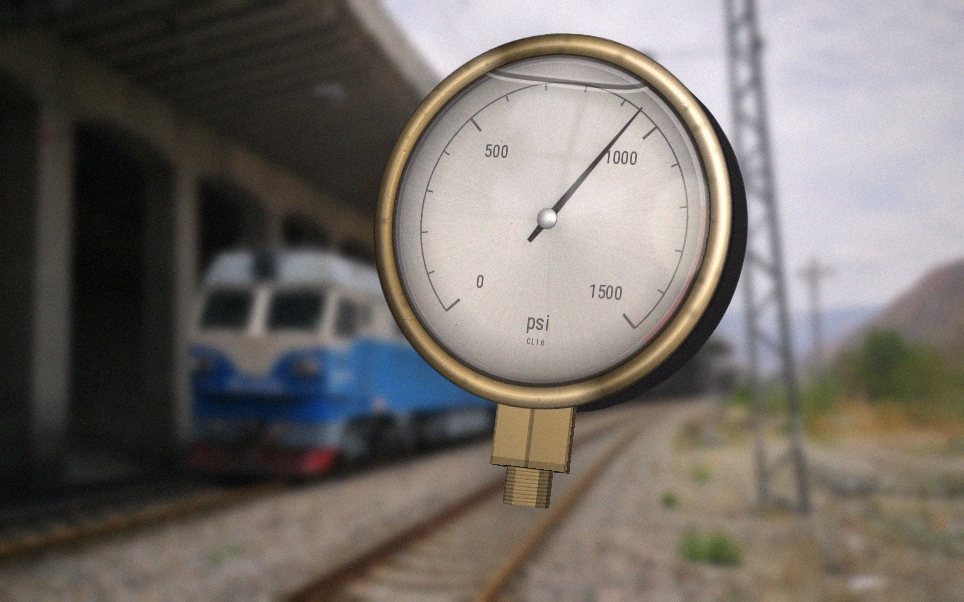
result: 950; psi
